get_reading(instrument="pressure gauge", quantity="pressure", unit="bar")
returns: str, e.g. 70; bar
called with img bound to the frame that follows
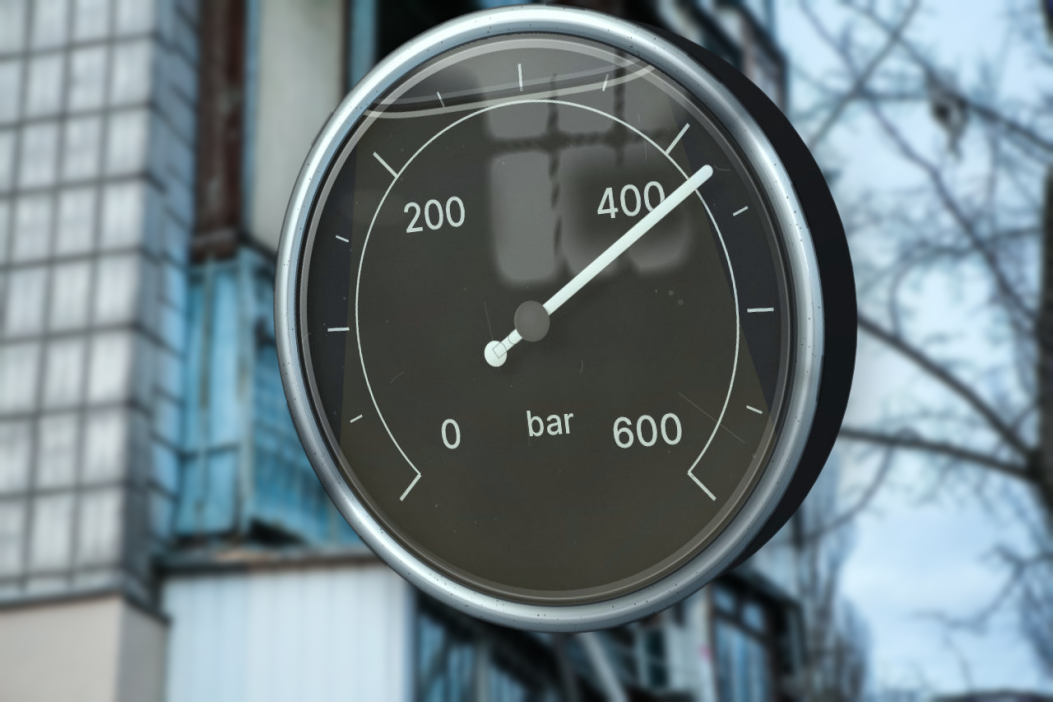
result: 425; bar
